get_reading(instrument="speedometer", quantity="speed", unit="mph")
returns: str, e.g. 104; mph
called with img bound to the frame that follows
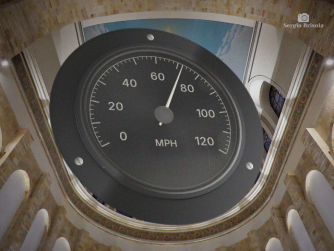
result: 72; mph
